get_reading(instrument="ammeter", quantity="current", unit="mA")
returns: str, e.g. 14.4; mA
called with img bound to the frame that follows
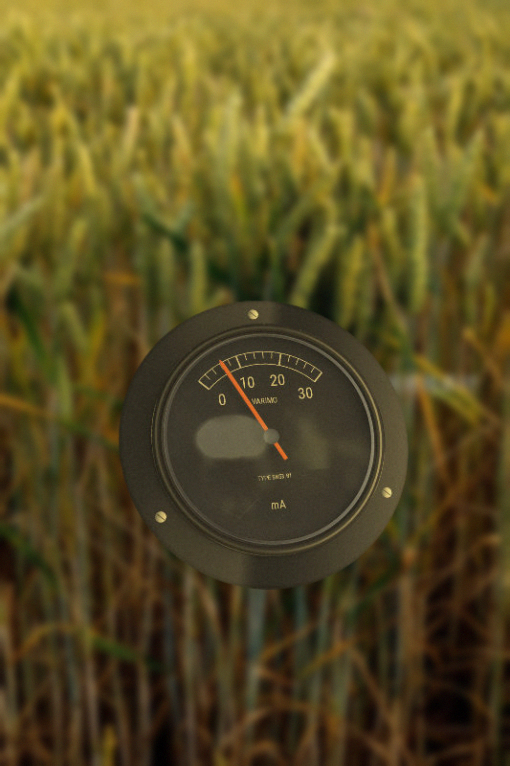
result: 6; mA
